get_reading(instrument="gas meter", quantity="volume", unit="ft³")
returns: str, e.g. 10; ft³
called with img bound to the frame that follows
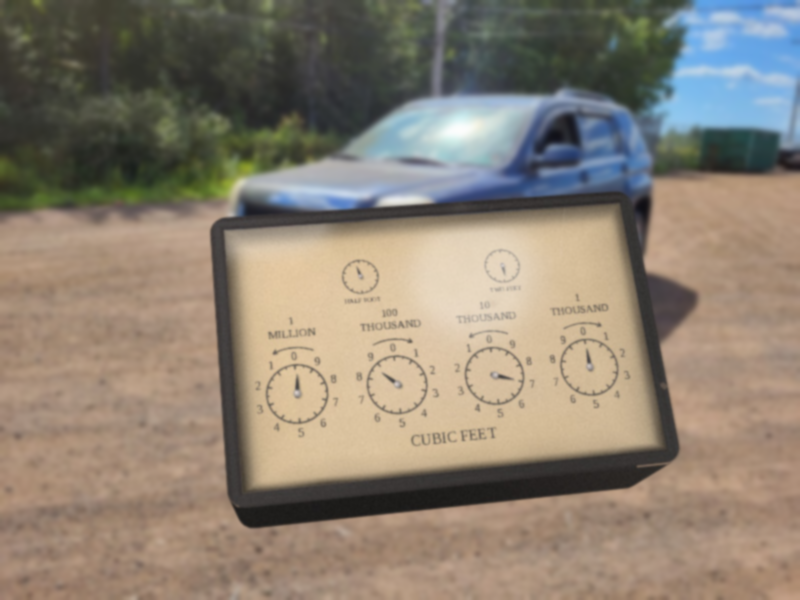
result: 987000; ft³
